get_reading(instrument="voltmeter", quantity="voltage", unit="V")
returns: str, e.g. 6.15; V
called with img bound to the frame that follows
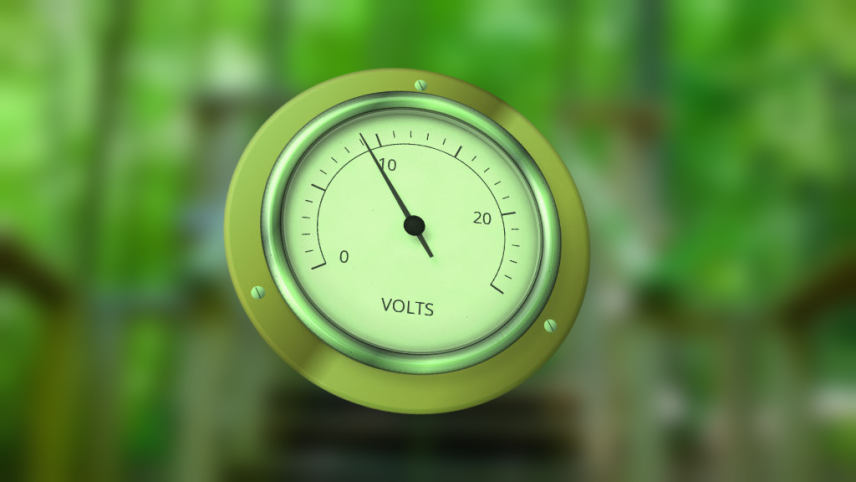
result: 9; V
